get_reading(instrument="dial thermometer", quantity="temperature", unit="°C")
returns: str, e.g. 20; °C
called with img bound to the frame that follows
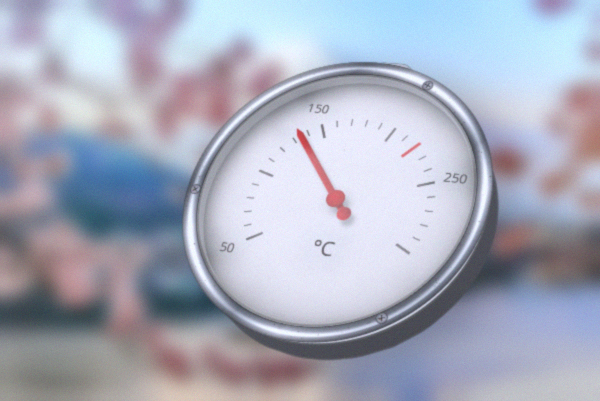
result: 135; °C
